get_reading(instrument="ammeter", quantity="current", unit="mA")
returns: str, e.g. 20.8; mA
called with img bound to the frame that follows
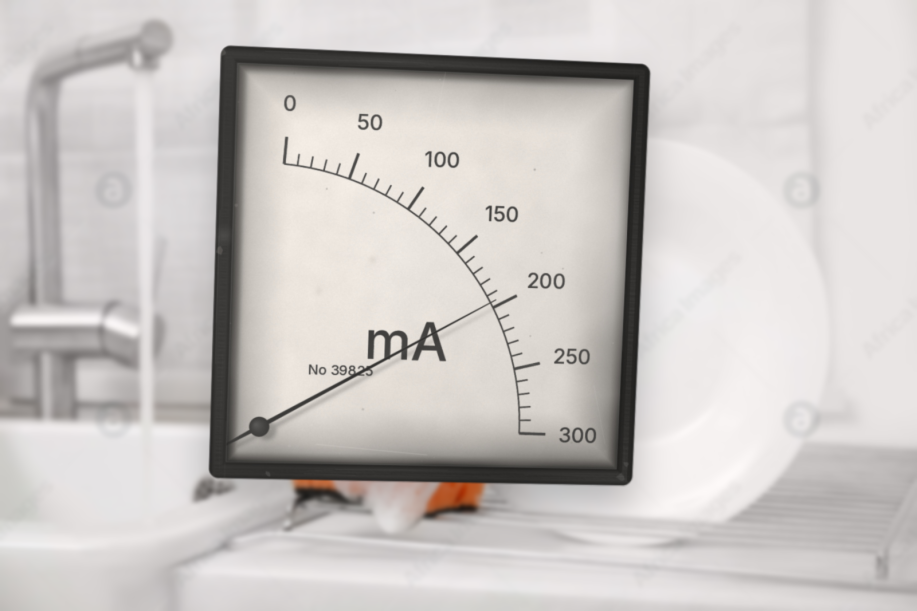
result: 195; mA
